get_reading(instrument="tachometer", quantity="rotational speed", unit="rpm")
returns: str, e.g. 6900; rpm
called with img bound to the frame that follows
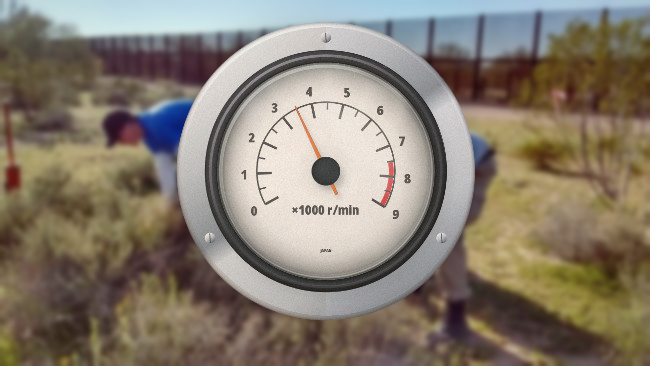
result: 3500; rpm
